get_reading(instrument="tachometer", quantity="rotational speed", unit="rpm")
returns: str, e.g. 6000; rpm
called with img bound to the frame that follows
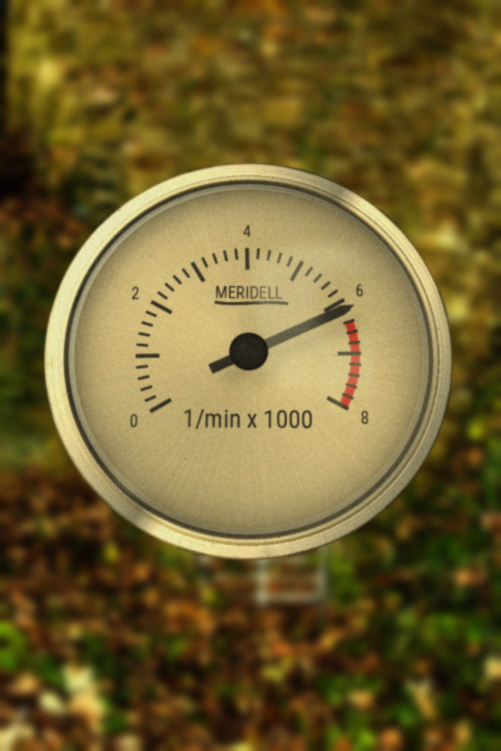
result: 6200; rpm
